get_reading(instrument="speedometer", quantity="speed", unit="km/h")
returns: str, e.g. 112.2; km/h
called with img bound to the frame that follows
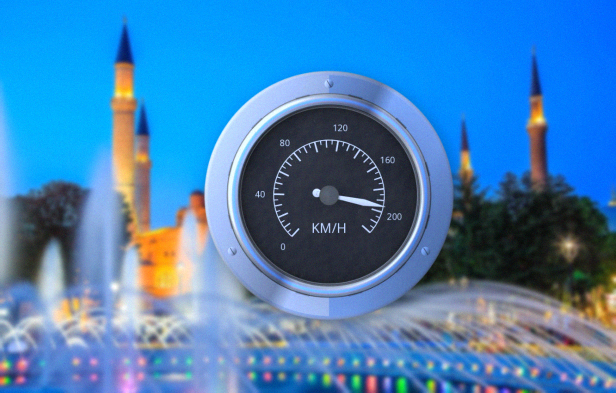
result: 195; km/h
